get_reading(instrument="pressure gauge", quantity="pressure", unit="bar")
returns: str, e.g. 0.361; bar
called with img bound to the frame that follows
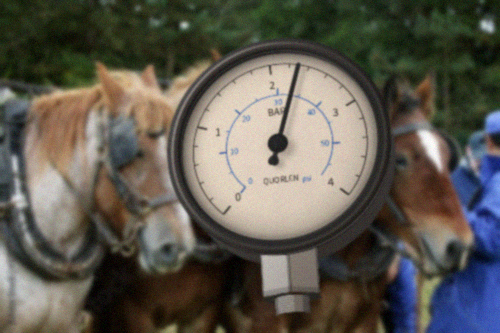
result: 2.3; bar
